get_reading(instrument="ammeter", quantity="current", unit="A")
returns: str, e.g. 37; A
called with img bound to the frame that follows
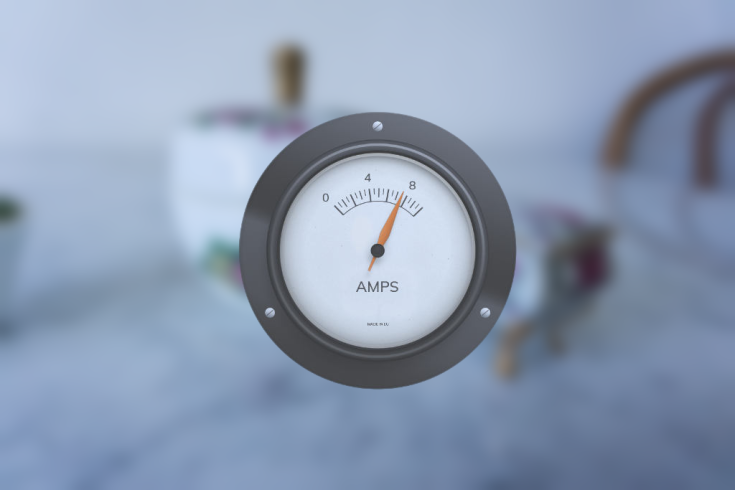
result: 7.5; A
